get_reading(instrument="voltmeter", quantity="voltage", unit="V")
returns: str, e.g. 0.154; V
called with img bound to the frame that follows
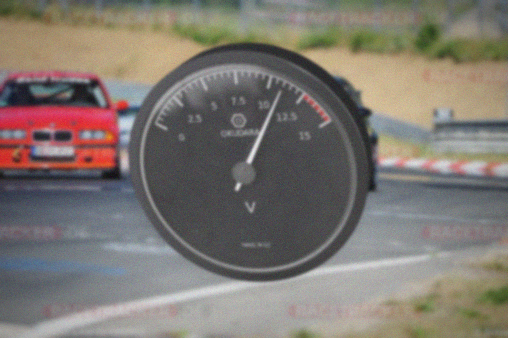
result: 11; V
